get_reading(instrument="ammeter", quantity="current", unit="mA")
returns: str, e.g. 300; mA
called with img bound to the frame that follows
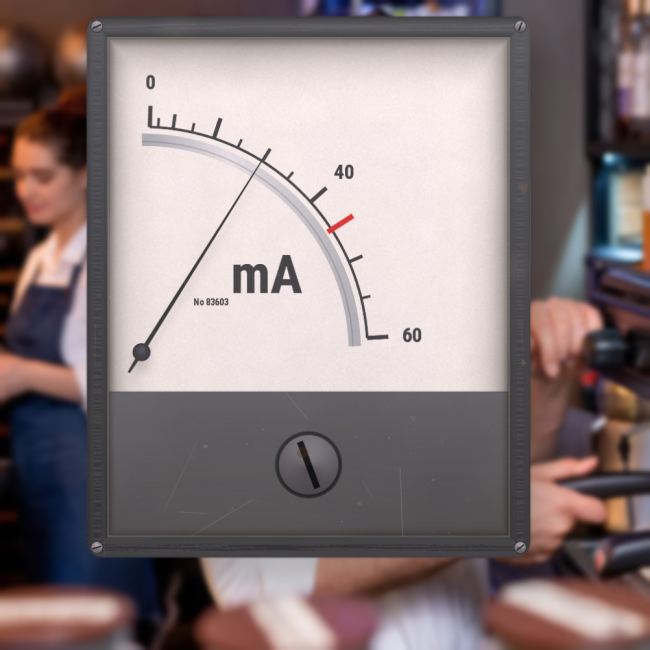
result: 30; mA
